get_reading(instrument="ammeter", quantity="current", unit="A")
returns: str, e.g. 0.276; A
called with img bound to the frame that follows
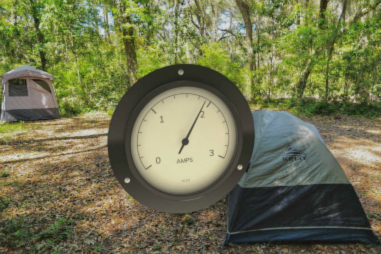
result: 1.9; A
